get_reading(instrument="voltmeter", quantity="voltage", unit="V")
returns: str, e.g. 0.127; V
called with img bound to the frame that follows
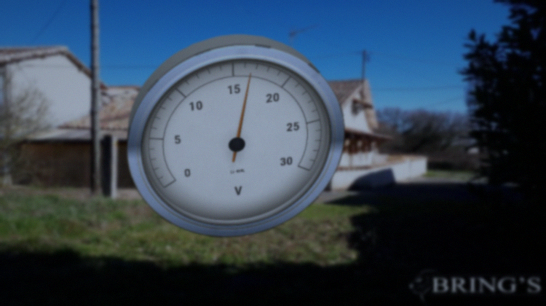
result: 16.5; V
